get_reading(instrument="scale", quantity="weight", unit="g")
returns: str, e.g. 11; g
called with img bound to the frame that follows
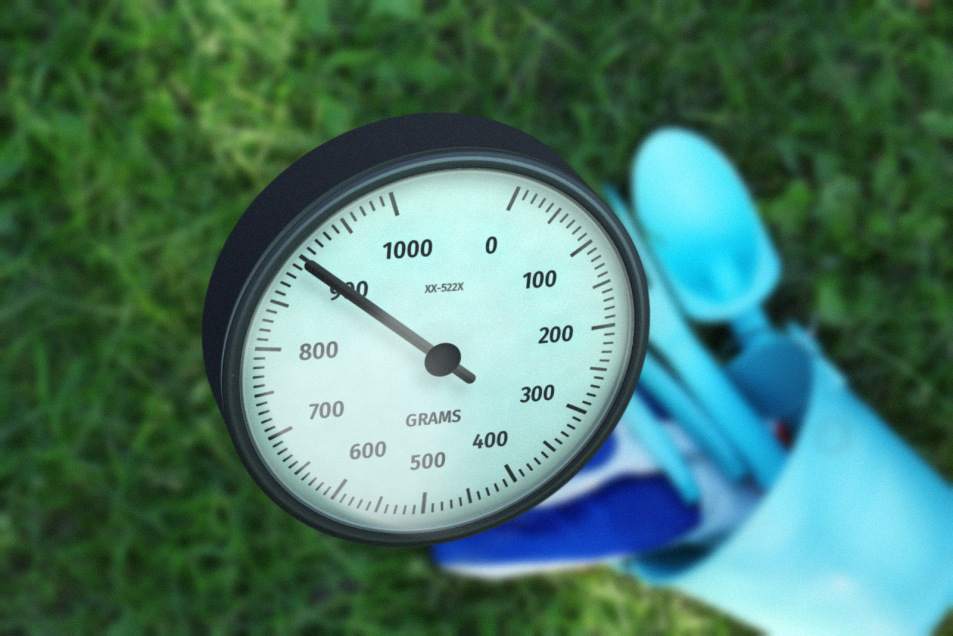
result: 900; g
